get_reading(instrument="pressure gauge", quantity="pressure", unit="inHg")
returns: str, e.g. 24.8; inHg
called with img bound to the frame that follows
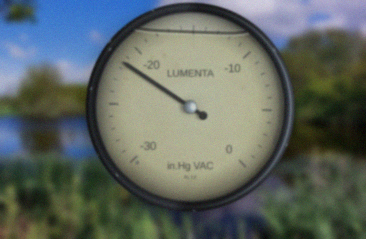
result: -21.5; inHg
